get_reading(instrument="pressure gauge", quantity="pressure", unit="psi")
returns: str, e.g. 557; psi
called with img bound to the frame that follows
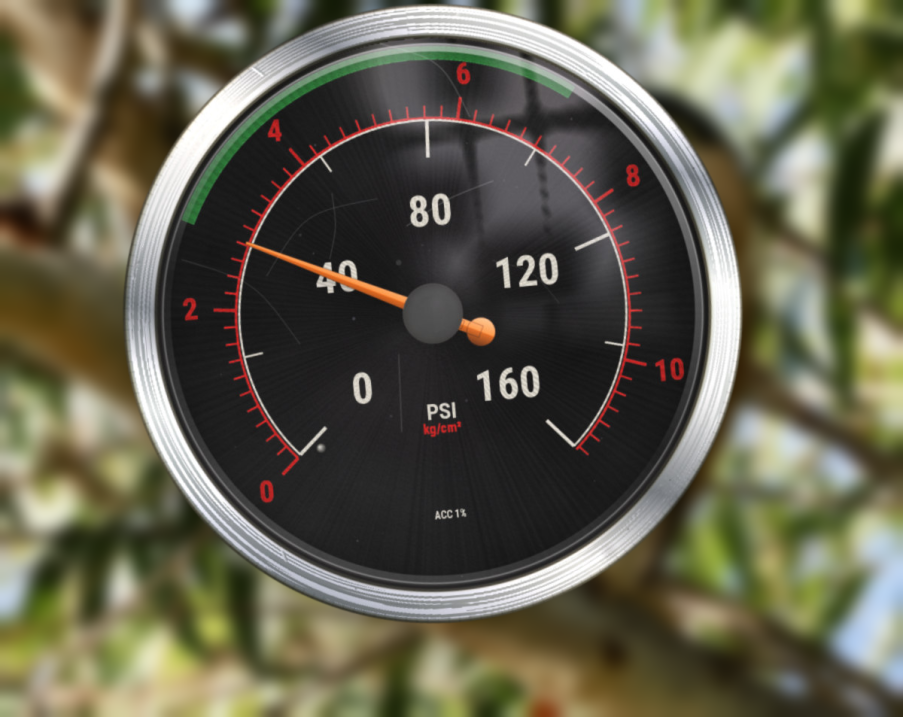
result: 40; psi
